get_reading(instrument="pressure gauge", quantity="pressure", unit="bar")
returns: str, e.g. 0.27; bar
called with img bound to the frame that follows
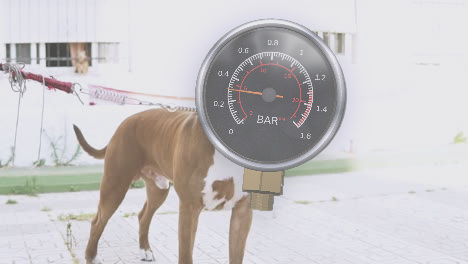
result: 0.3; bar
